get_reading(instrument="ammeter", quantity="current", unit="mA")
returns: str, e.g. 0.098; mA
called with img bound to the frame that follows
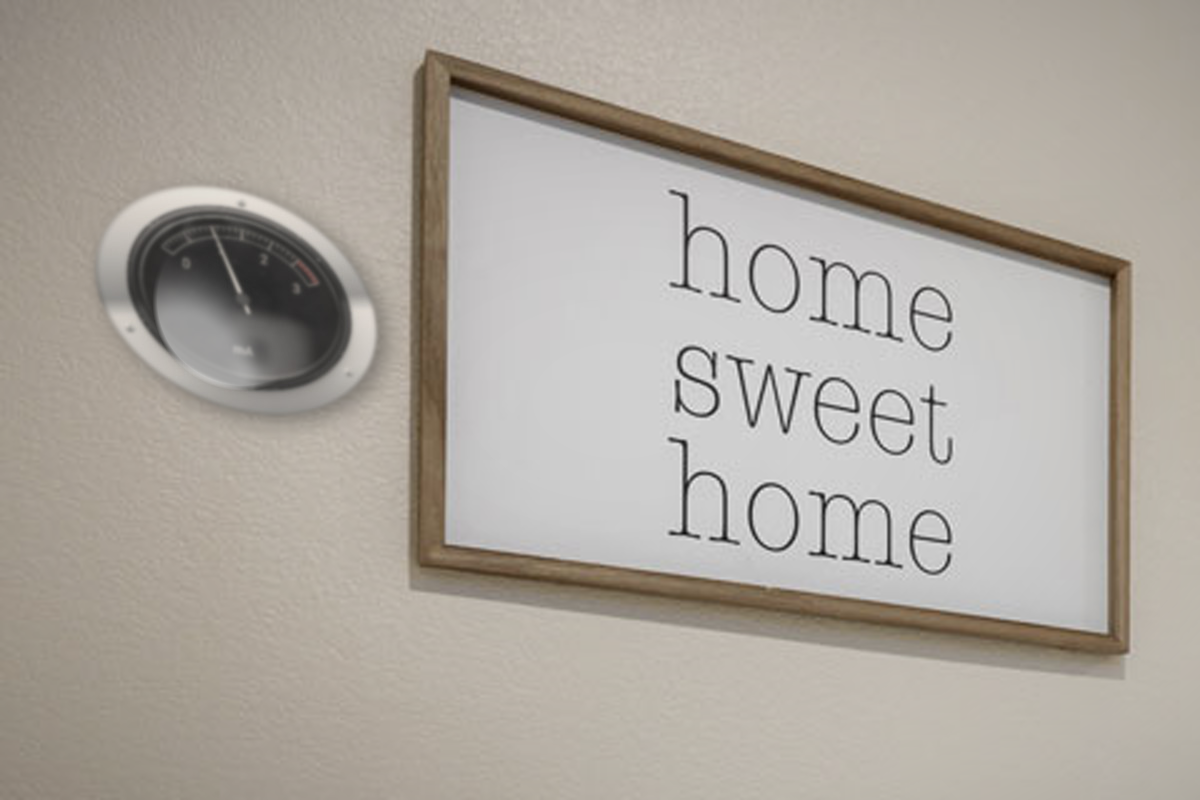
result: 1; mA
